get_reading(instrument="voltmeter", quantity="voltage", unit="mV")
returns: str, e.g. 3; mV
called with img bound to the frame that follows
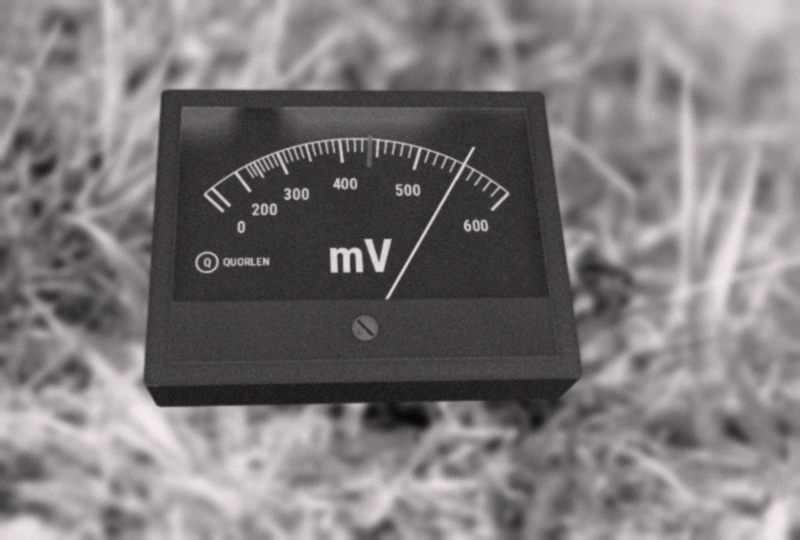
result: 550; mV
